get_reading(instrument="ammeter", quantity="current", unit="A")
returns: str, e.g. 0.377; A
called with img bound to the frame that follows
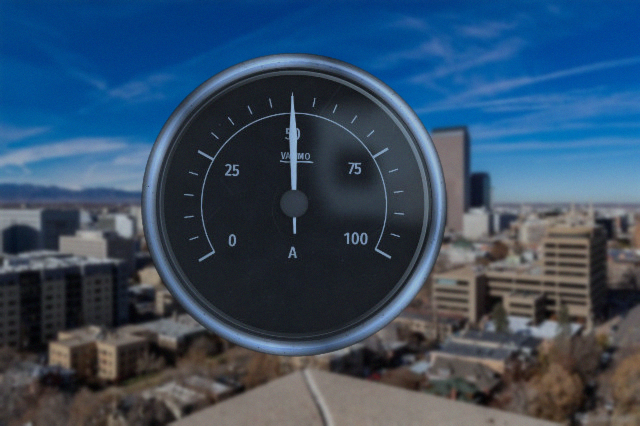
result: 50; A
